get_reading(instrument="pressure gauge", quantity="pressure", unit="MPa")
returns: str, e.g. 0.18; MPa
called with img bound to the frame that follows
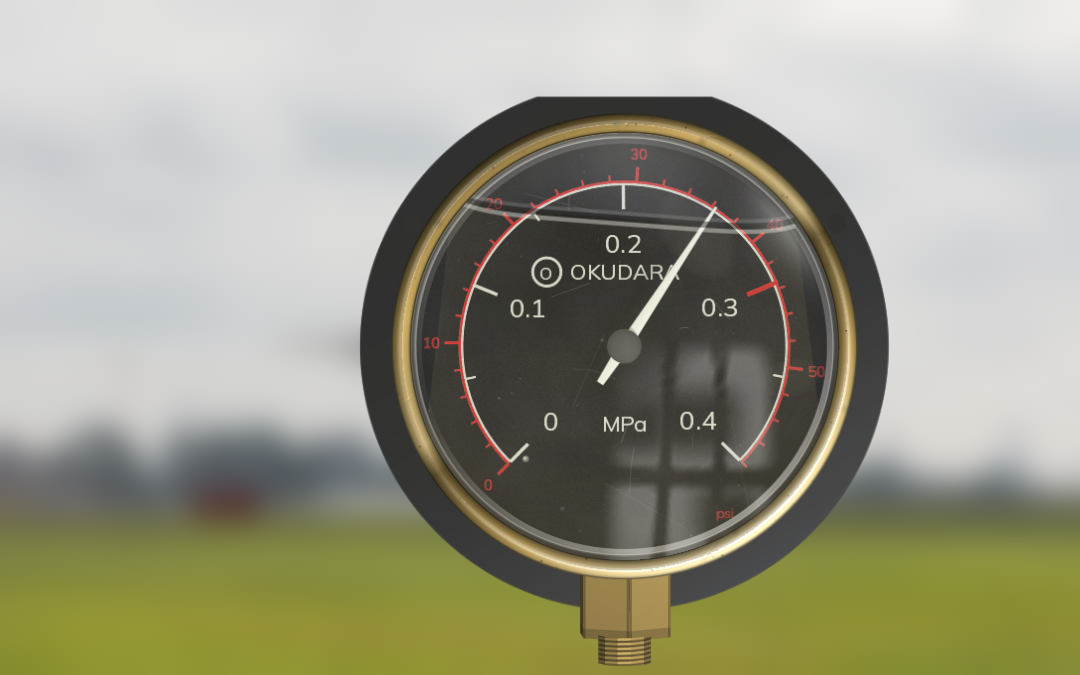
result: 0.25; MPa
